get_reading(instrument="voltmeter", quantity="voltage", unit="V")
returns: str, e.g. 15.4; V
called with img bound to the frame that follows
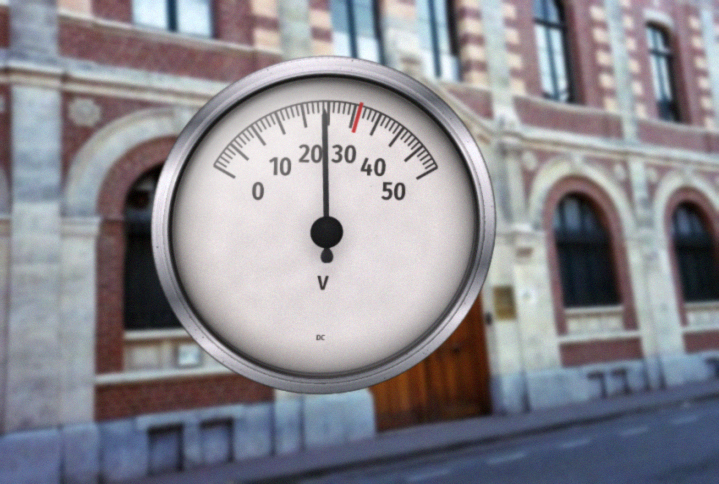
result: 24; V
